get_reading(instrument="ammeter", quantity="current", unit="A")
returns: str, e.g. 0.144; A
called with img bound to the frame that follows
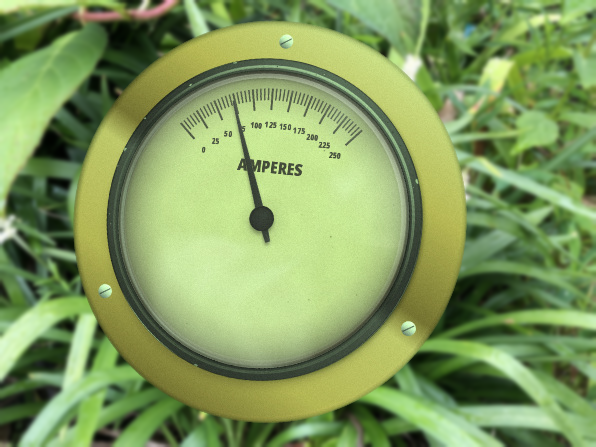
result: 75; A
